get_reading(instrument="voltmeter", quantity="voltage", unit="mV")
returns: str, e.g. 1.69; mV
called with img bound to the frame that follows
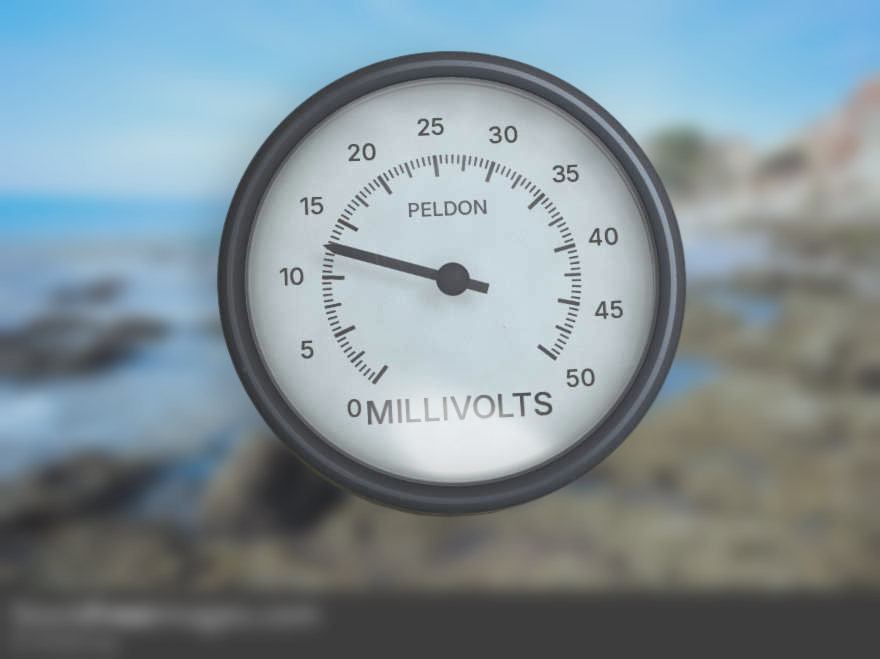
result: 12.5; mV
